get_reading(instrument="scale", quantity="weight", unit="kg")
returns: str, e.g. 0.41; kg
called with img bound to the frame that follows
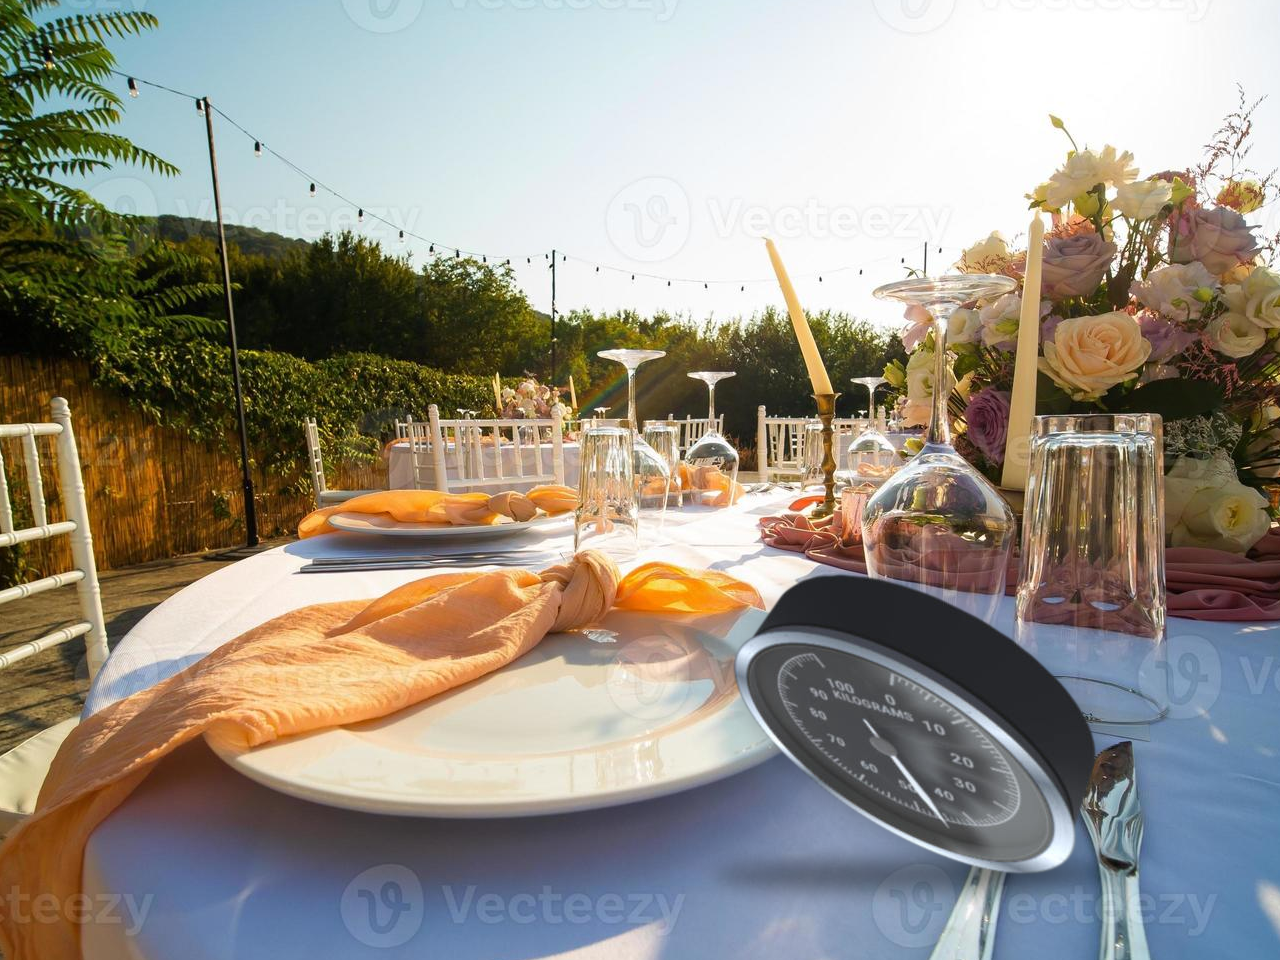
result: 45; kg
